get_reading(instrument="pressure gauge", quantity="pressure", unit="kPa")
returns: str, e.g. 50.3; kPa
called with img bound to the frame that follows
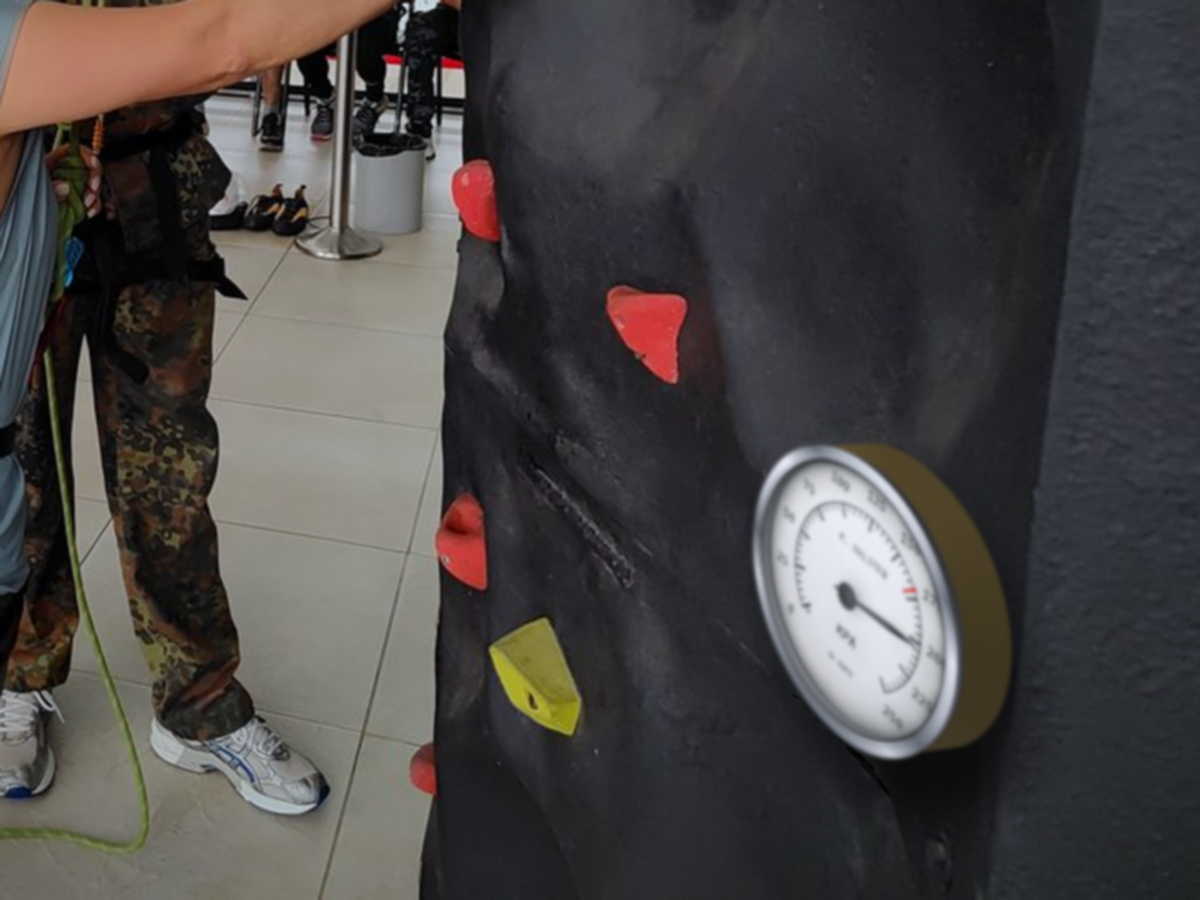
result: 200; kPa
